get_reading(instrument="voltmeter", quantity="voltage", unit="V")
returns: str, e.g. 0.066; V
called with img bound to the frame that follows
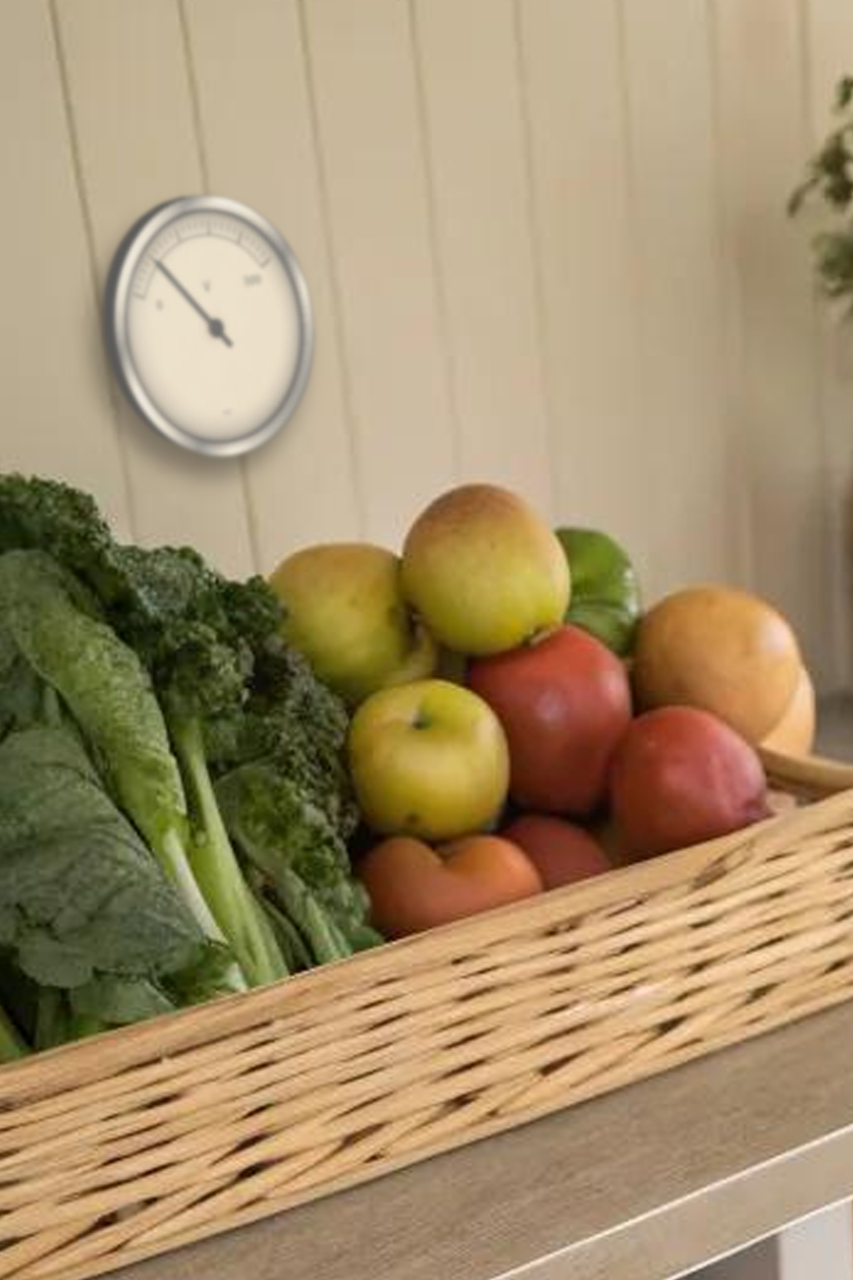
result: 100; V
